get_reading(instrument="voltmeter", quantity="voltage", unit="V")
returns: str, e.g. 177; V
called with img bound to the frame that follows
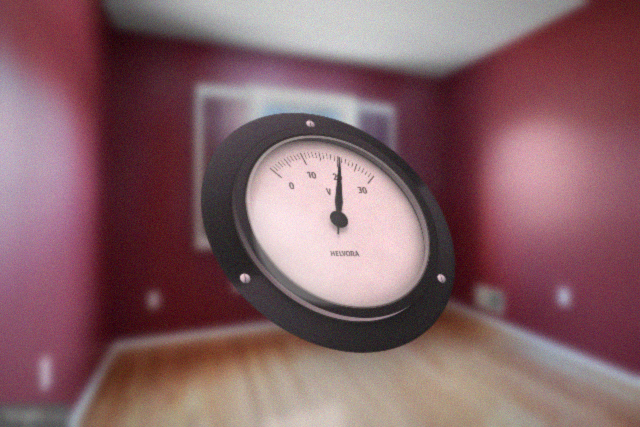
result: 20; V
